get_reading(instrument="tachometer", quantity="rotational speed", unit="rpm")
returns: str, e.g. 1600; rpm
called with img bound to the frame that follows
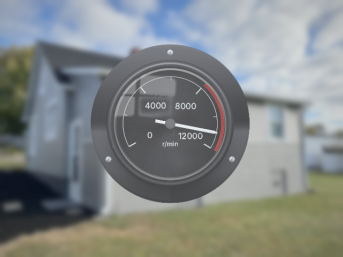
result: 11000; rpm
